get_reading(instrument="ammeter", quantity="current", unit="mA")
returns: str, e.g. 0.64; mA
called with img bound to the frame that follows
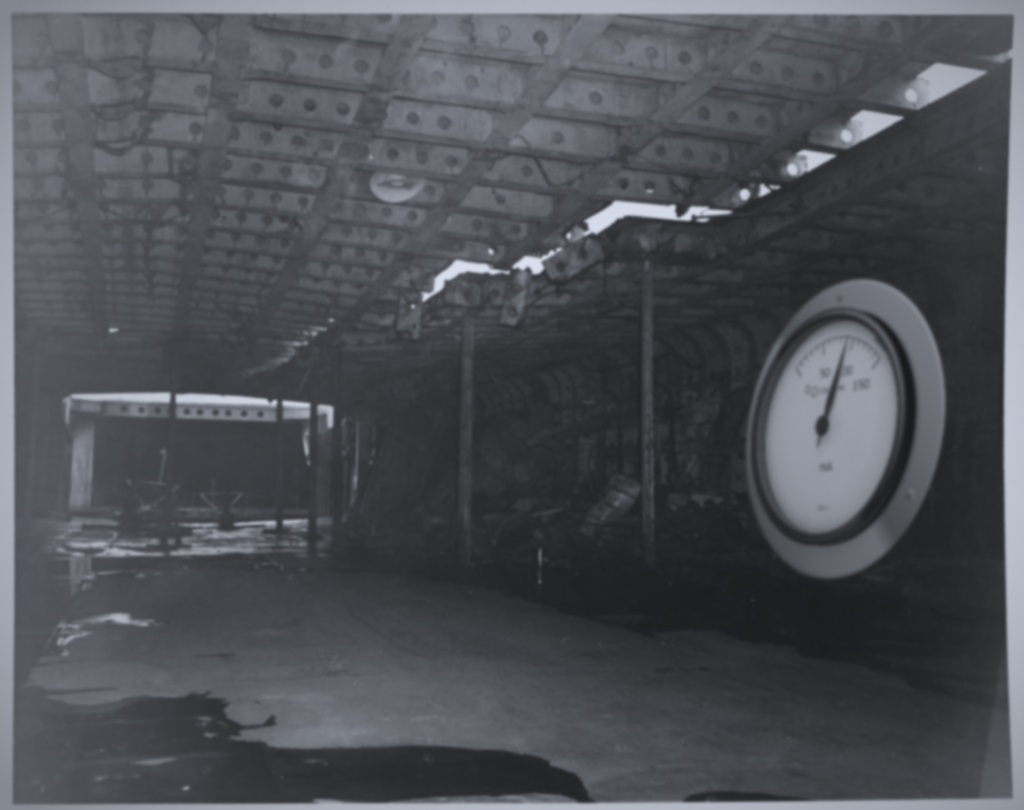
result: 100; mA
